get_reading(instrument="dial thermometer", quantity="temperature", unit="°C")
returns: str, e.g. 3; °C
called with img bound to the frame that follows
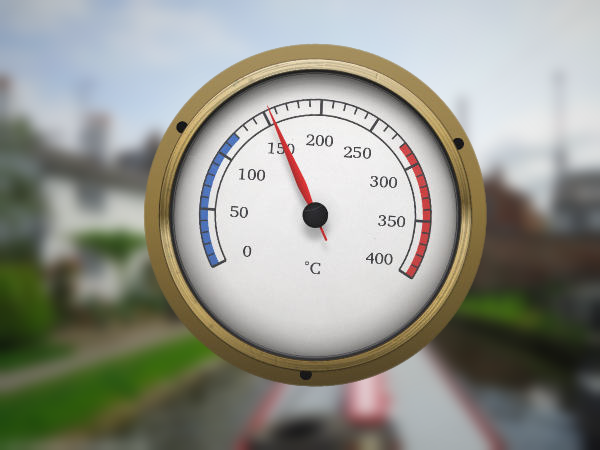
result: 155; °C
